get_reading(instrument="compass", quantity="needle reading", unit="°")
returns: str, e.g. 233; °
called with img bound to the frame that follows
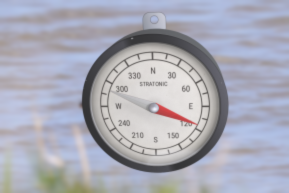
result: 112.5; °
